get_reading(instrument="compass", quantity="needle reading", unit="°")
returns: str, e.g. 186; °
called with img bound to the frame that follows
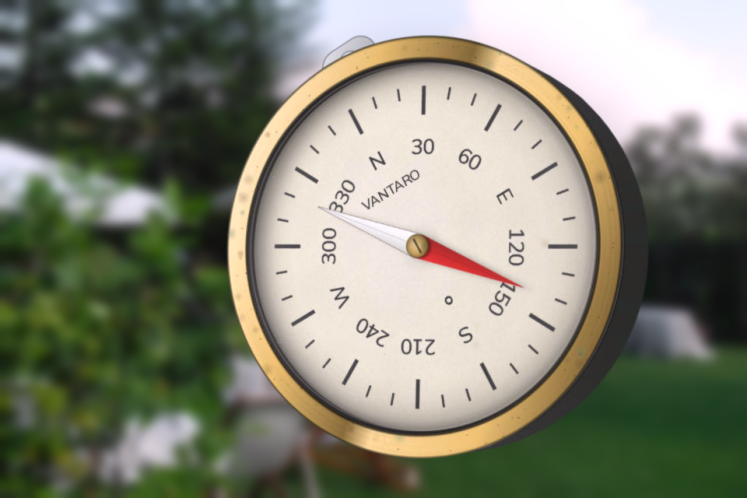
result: 140; °
